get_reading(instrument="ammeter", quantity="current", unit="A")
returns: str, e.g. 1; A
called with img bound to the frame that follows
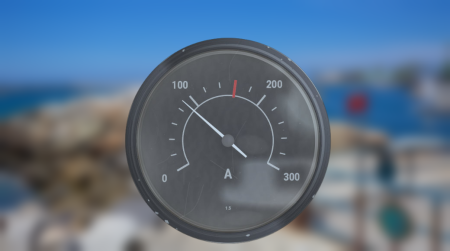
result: 90; A
